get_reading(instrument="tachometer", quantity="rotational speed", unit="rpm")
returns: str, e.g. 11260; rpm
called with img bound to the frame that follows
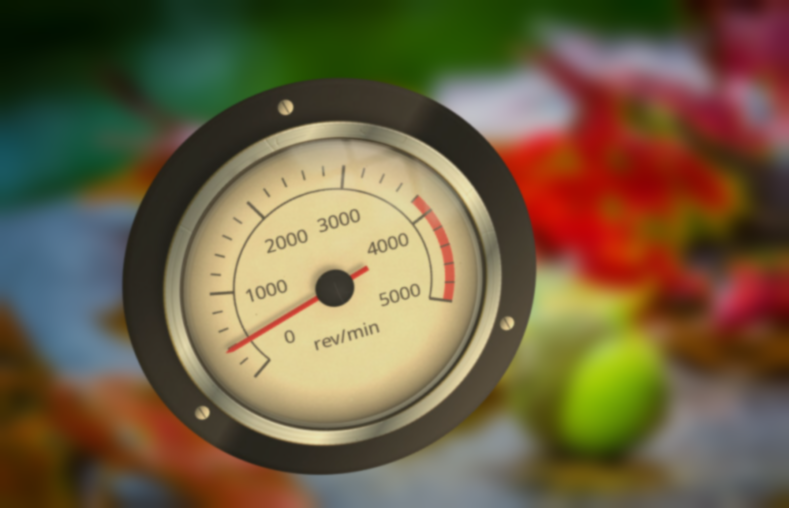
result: 400; rpm
